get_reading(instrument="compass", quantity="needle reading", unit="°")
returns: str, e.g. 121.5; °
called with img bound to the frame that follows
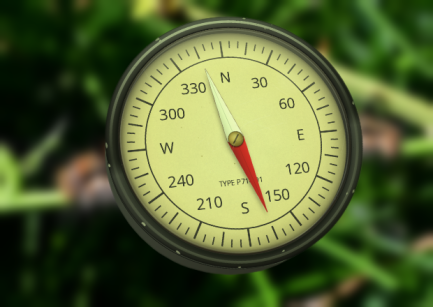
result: 165; °
